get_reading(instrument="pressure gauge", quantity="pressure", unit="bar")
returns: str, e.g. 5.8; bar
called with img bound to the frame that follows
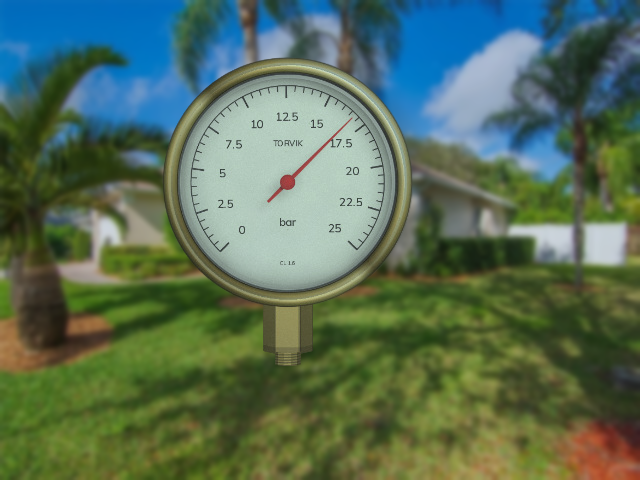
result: 16.75; bar
